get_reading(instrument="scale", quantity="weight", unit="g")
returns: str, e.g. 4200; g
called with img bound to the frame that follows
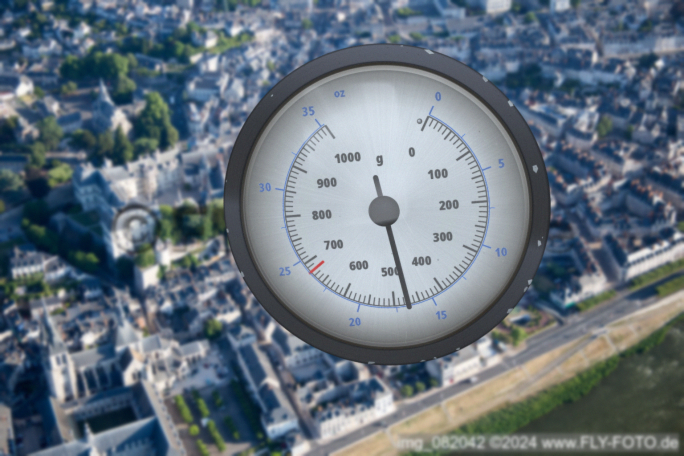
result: 470; g
